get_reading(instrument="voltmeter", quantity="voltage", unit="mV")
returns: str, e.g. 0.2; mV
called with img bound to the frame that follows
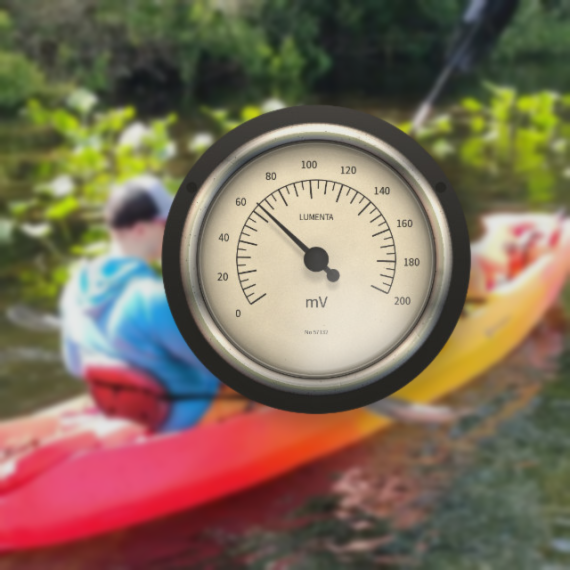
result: 65; mV
